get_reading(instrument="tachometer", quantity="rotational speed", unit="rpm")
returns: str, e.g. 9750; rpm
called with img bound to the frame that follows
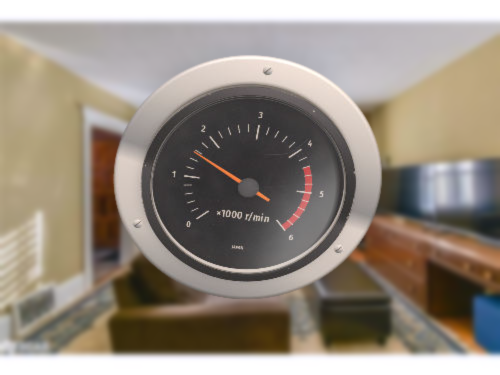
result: 1600; rpm
